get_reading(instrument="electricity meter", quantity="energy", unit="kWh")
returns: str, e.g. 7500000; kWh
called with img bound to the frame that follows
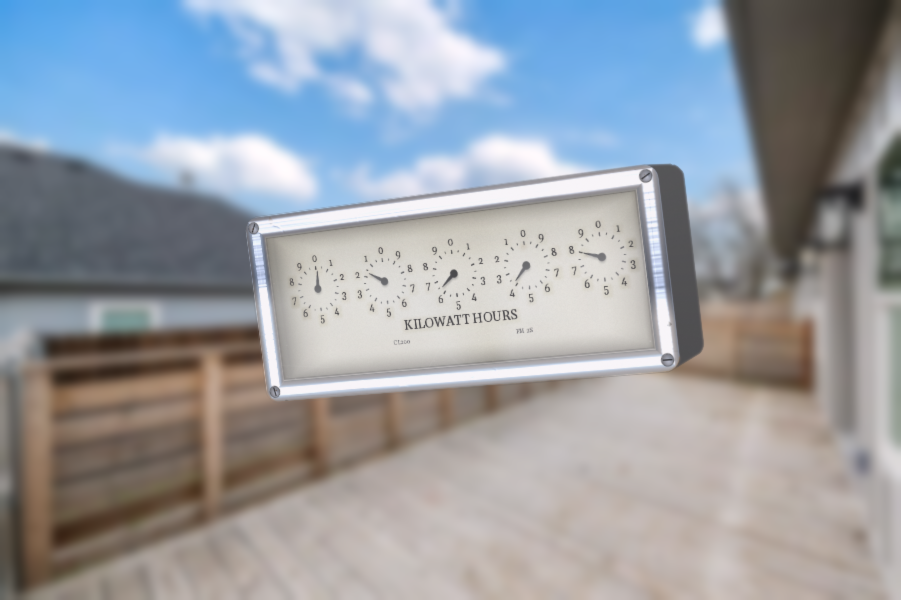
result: 1638; kWh
